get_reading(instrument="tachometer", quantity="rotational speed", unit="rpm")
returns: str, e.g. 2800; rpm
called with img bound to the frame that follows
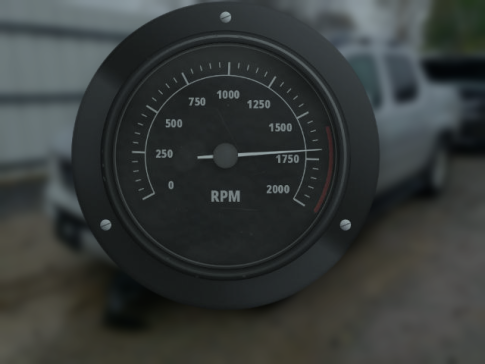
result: 1700; rpm
